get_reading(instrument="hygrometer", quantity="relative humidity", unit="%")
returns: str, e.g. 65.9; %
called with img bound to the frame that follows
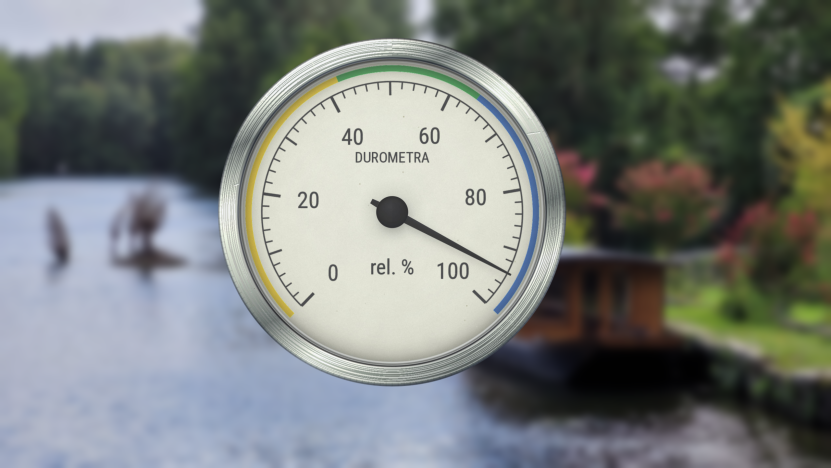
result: 94; %
